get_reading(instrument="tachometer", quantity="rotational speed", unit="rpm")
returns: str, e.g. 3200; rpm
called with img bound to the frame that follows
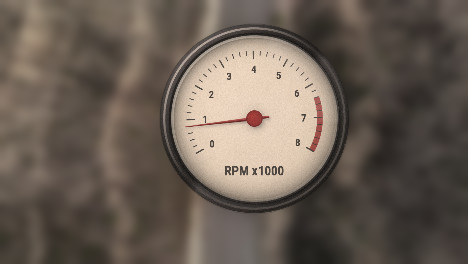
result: 800; rpm
